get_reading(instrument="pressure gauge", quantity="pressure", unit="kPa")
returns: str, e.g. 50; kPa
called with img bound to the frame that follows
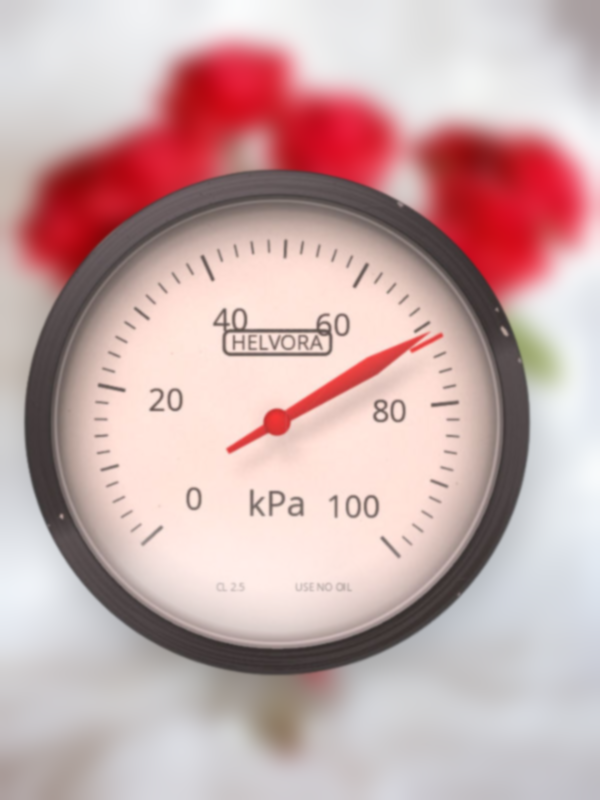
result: 71; kPa
